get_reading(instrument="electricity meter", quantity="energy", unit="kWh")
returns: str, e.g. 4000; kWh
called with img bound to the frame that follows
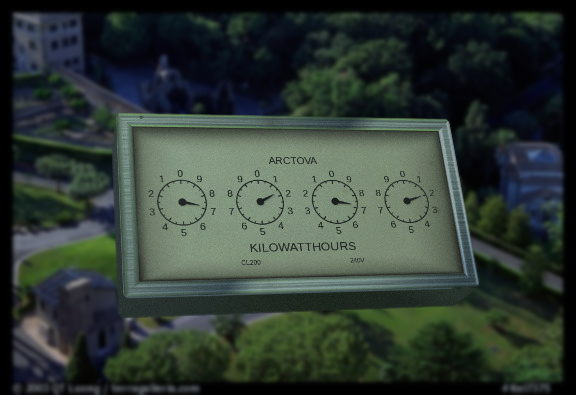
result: 7172; kWh
